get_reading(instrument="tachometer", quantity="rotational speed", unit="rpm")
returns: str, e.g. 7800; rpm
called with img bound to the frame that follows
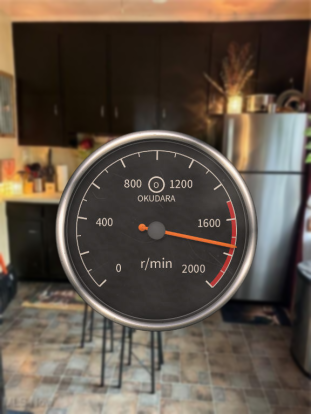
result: 1750; rpm
